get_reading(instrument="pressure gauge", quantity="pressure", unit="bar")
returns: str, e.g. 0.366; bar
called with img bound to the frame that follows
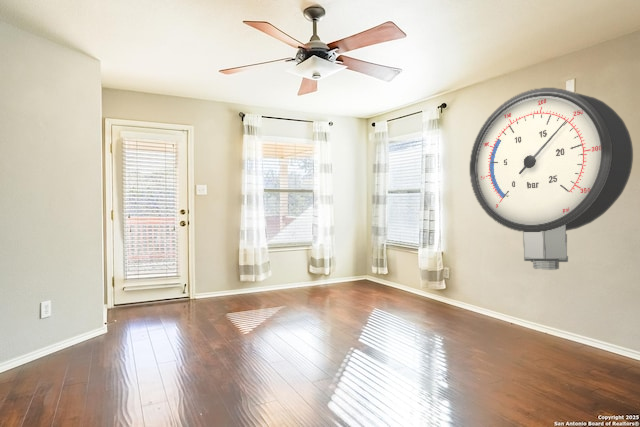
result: 17; bar
